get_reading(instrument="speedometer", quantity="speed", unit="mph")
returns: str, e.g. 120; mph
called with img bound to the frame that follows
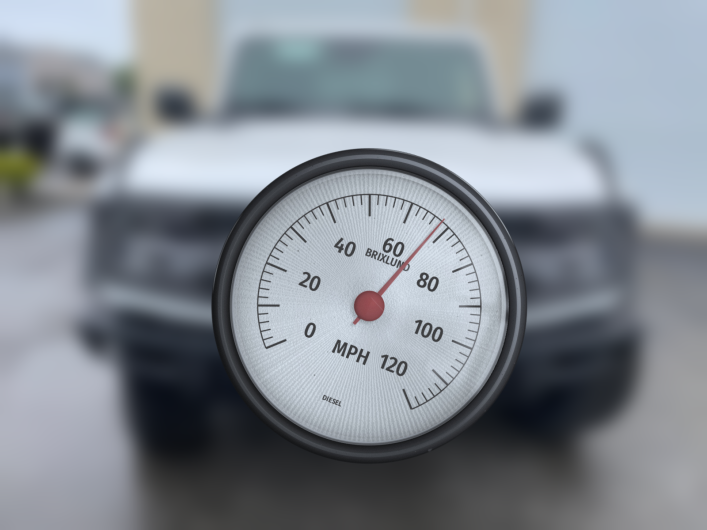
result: 68; mph
